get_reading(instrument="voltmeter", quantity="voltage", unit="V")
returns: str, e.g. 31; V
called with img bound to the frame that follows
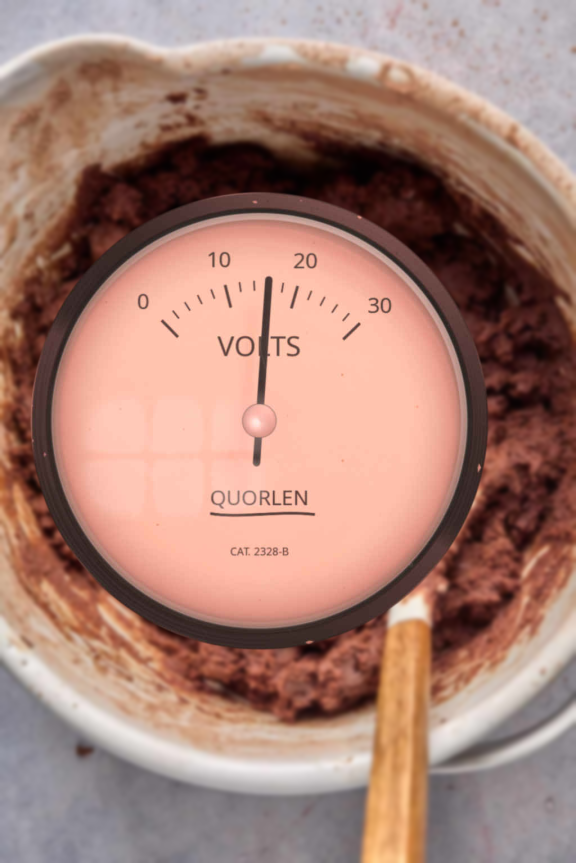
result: 16; V
